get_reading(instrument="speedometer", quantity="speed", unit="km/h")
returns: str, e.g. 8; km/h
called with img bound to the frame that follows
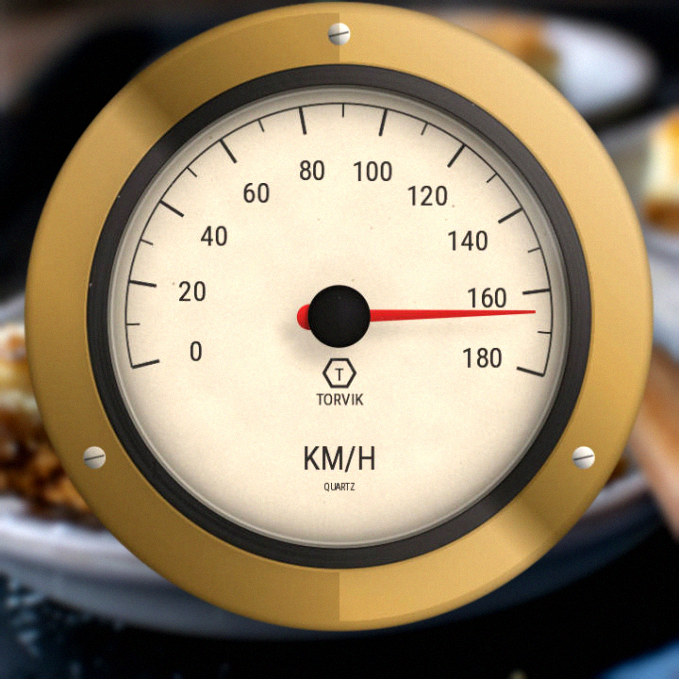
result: 165; km/h
